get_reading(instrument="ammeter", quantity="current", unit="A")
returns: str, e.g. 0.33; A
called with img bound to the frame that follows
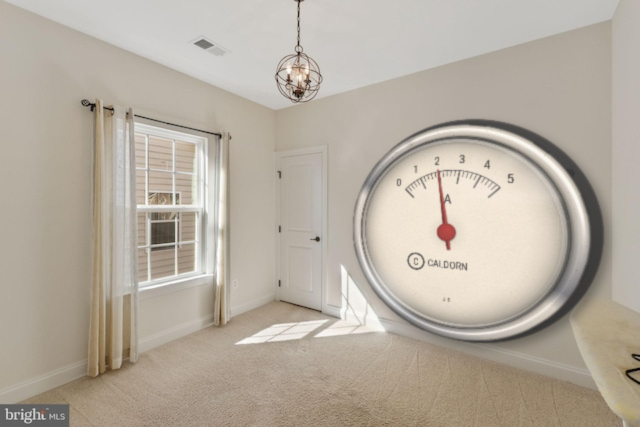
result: 2; A
